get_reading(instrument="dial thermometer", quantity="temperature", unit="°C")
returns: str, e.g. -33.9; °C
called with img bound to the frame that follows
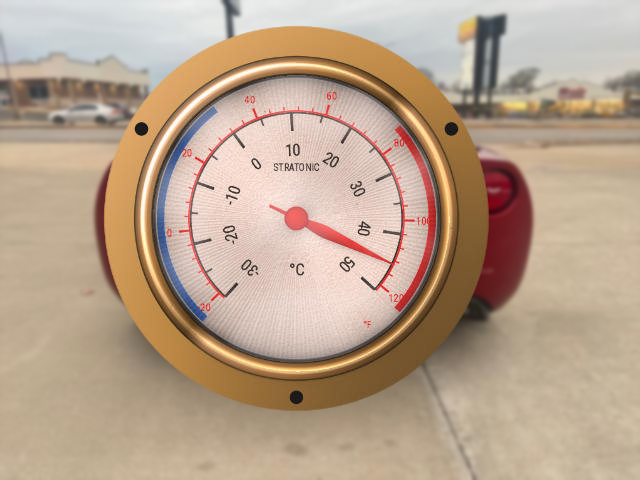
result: 45; °C
